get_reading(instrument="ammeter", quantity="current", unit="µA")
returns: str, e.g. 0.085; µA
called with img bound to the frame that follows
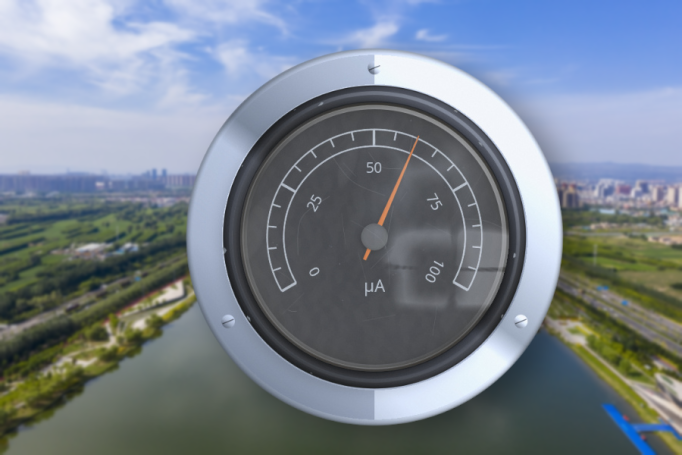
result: 60; µA
